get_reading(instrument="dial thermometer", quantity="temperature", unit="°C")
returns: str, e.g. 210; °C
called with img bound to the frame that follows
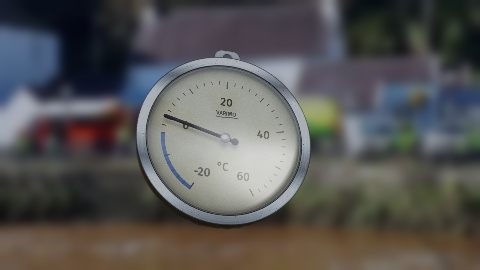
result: 0; °C
